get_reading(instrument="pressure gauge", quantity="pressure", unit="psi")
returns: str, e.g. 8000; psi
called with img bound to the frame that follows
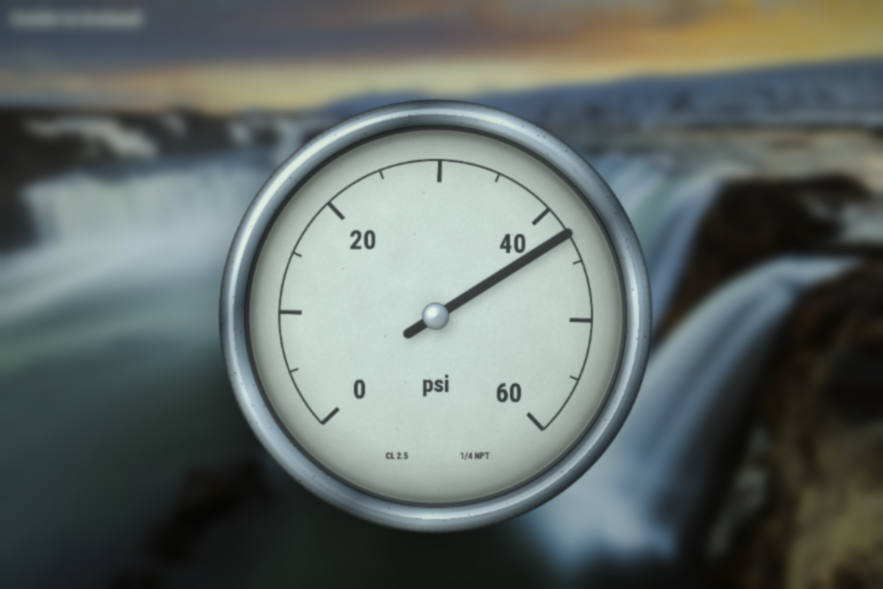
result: 42.5; psi
